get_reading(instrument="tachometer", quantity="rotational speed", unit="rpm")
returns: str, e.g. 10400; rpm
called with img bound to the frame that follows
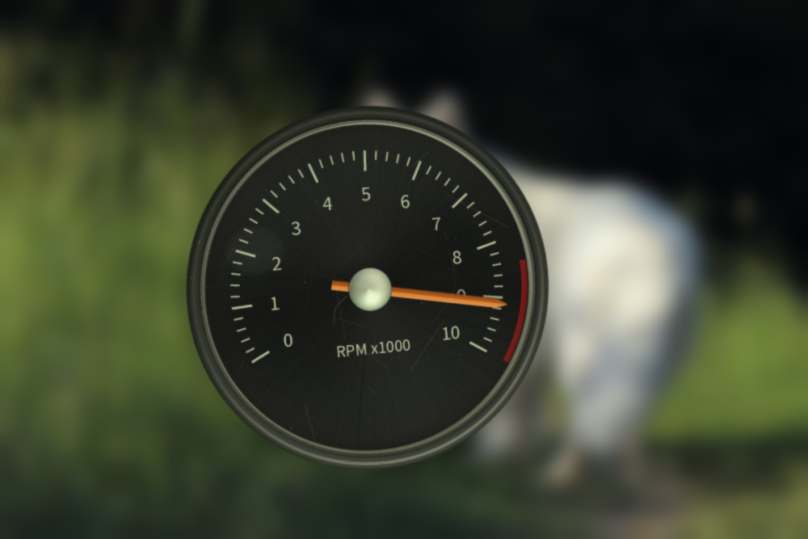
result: 9100; rpm
